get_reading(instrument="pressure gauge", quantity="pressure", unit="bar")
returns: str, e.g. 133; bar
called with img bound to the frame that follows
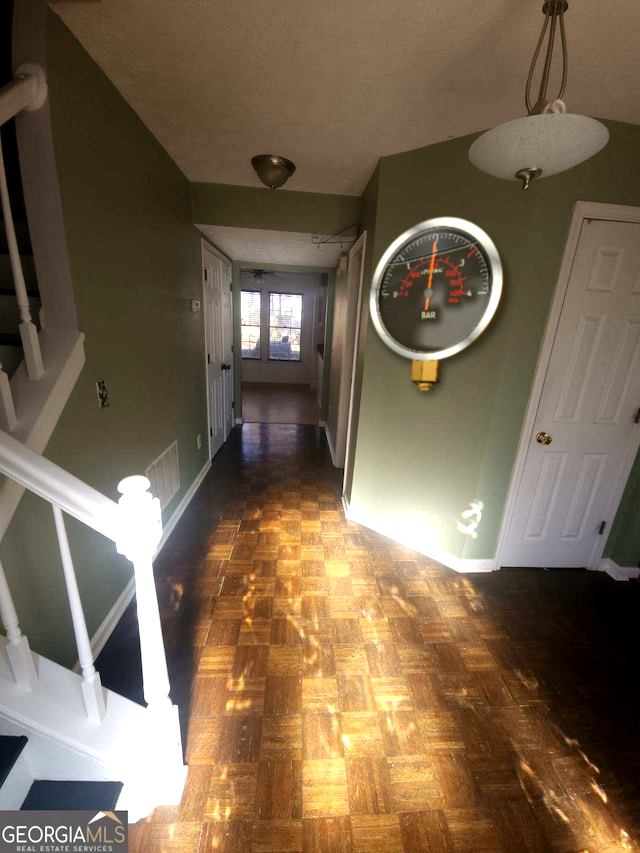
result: 2; bar
